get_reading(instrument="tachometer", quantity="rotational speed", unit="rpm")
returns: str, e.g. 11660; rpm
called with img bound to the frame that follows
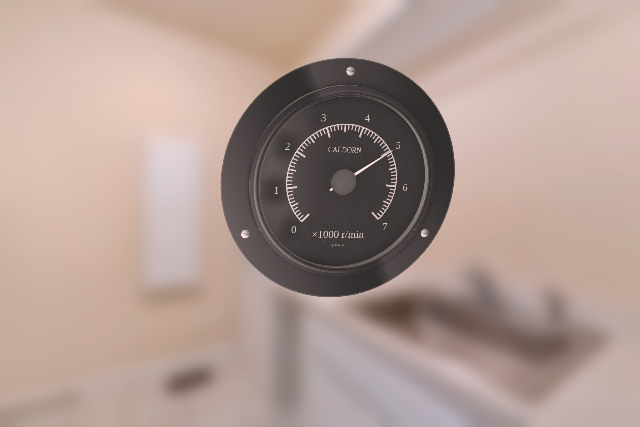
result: 5000; rpm
